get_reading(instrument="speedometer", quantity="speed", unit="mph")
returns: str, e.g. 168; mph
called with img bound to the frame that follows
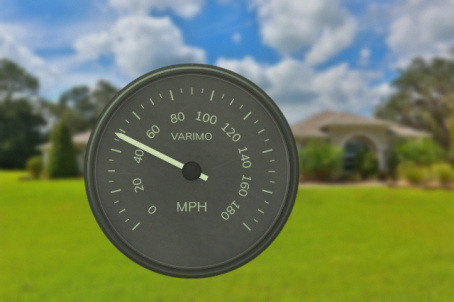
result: 47.5; mph
